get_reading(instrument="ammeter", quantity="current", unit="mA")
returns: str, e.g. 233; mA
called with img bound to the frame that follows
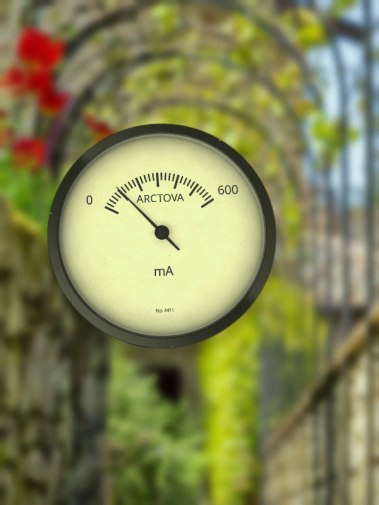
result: 100; mA
